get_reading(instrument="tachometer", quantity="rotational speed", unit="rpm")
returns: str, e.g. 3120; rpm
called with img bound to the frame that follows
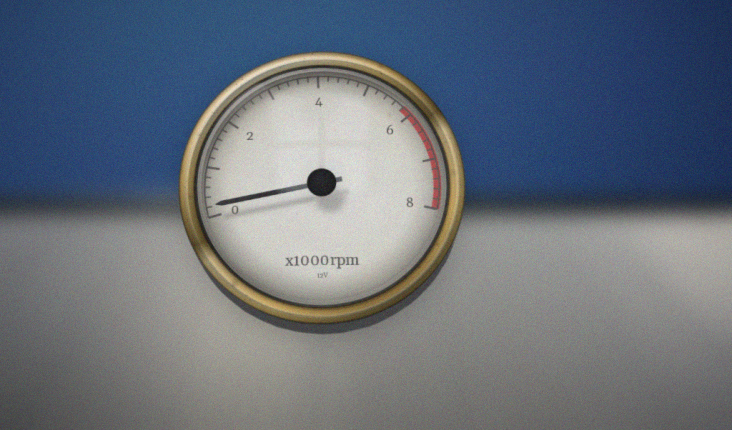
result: 200; rpm
